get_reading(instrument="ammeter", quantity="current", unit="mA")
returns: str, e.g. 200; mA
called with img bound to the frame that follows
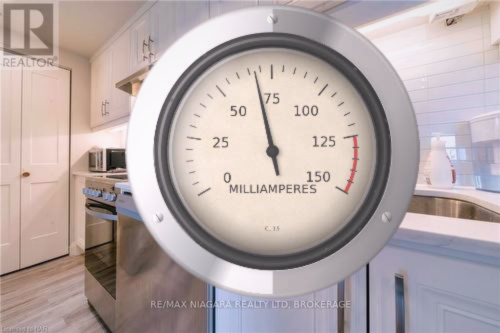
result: 67.5; mA
